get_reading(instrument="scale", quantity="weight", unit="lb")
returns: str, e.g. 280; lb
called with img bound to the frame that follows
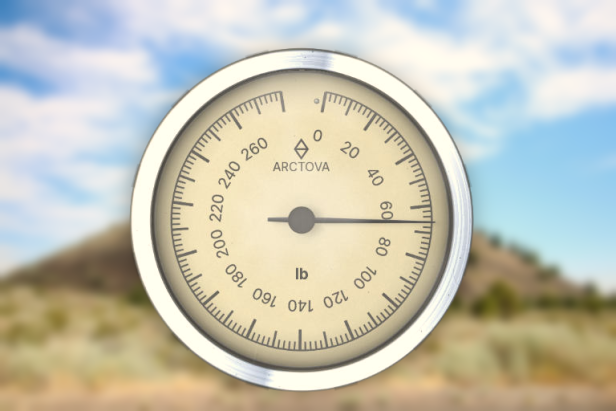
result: 66; lb
